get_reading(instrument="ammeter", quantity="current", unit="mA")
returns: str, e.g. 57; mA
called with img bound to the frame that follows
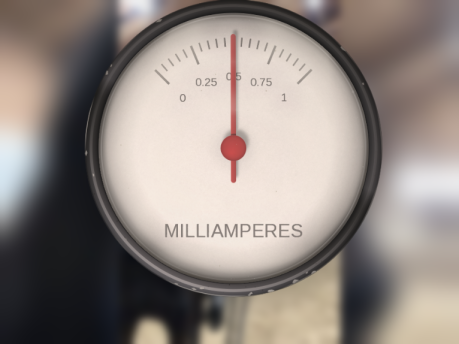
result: 0.5; mA
